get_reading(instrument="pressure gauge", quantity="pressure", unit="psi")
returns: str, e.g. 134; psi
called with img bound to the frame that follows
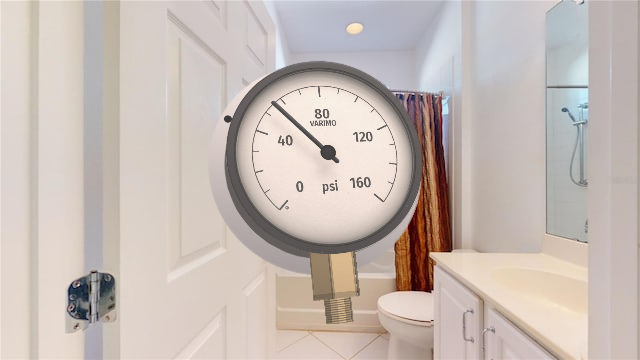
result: 55; psi
